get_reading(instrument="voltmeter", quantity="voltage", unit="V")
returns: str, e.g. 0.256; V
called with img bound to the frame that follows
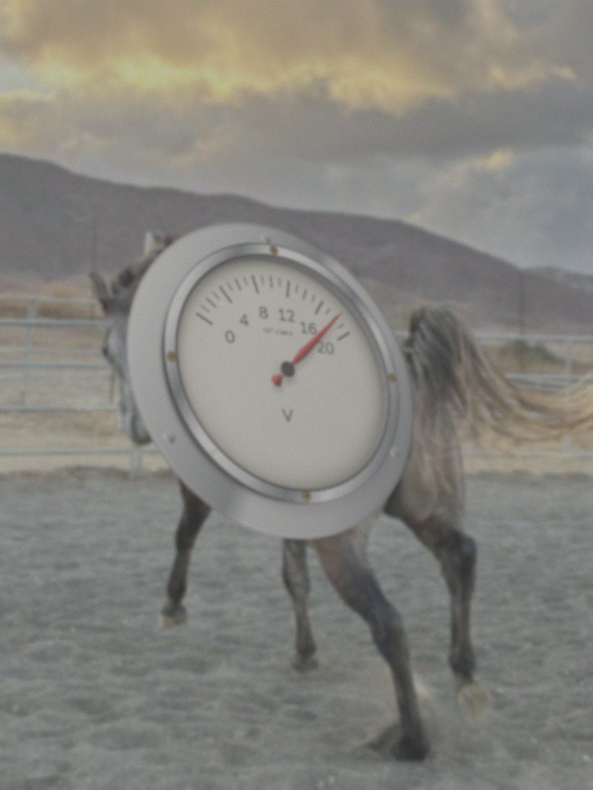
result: 18; V
